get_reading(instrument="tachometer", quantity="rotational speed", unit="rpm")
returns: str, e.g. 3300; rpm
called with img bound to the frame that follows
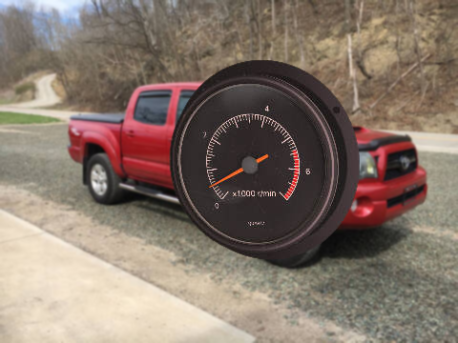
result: 500; rpm
